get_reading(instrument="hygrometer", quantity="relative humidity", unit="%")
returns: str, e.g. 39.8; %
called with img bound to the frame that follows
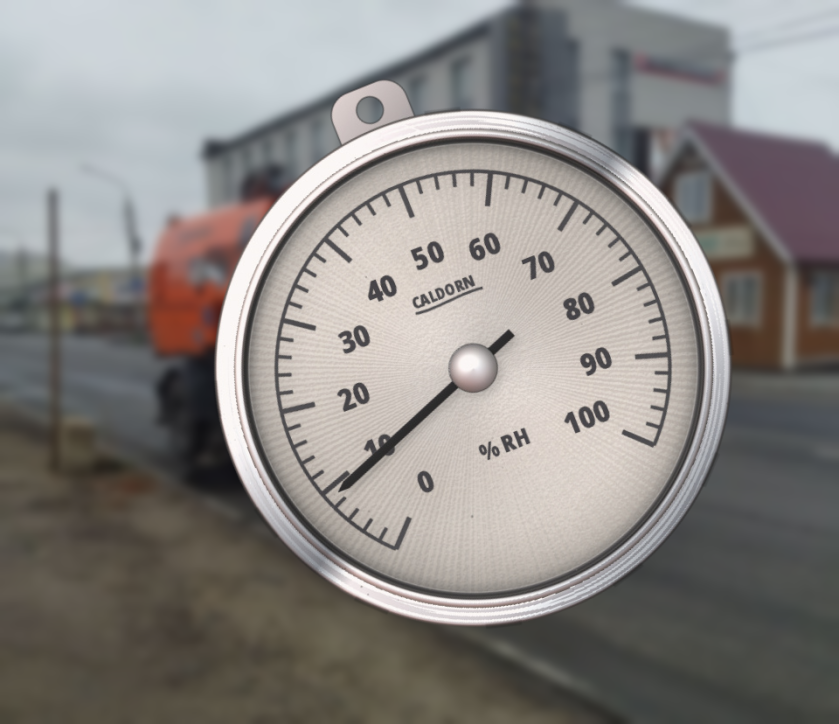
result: 9; %
